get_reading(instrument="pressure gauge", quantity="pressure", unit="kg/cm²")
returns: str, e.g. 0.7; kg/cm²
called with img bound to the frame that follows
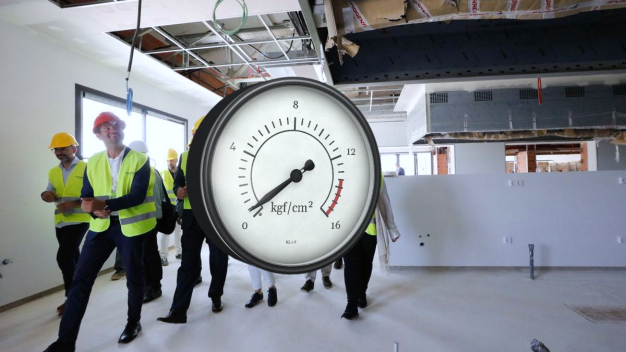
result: 0.5; kg/cm²
